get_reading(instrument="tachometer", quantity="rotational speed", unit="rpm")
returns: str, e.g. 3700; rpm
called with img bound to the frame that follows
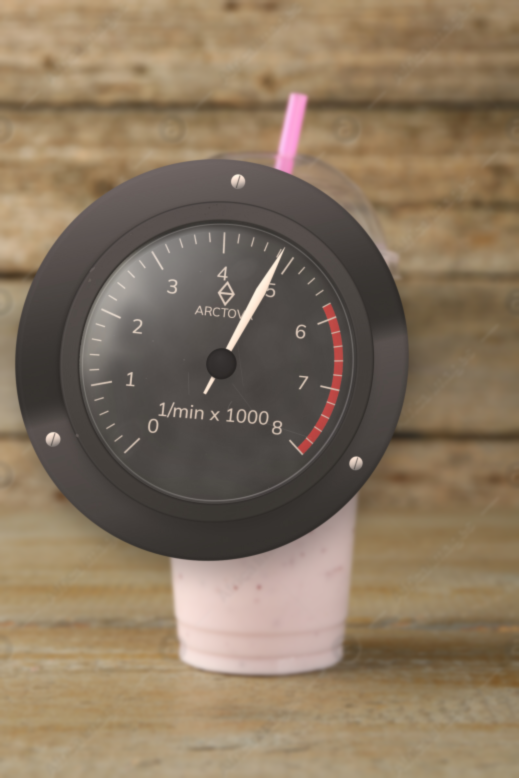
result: 4800; rpm
